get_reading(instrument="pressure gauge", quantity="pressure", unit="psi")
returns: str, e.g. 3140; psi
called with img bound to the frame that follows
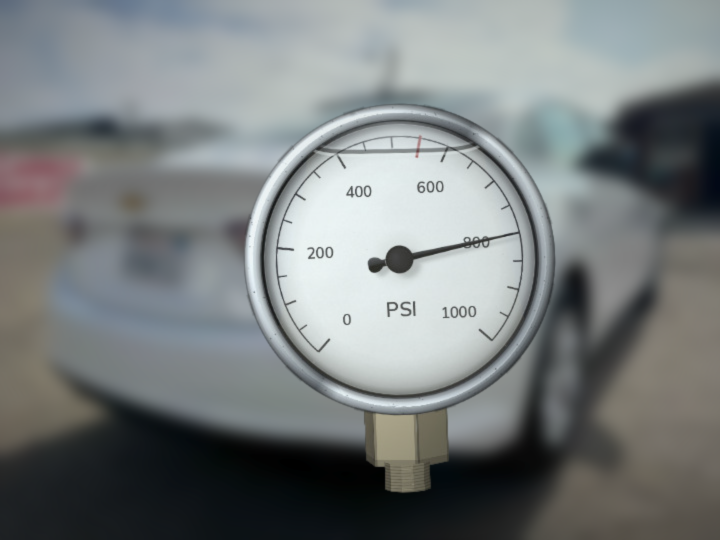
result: 800; psi
